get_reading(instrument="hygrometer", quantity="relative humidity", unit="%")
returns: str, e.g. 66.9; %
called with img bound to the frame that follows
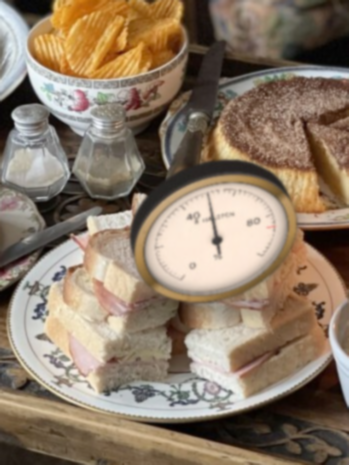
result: 50; %
